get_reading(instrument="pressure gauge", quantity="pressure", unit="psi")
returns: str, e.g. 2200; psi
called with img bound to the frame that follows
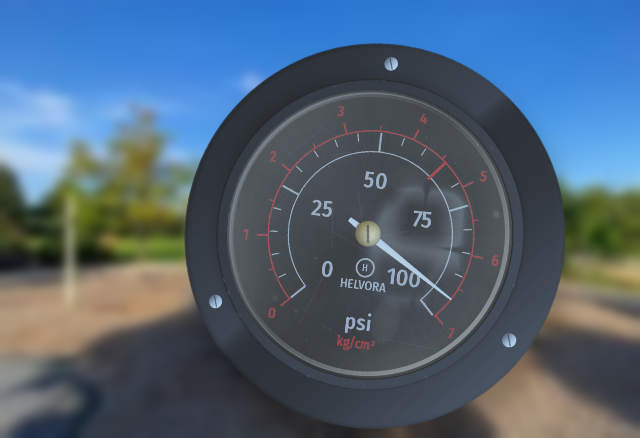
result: 95; psi
